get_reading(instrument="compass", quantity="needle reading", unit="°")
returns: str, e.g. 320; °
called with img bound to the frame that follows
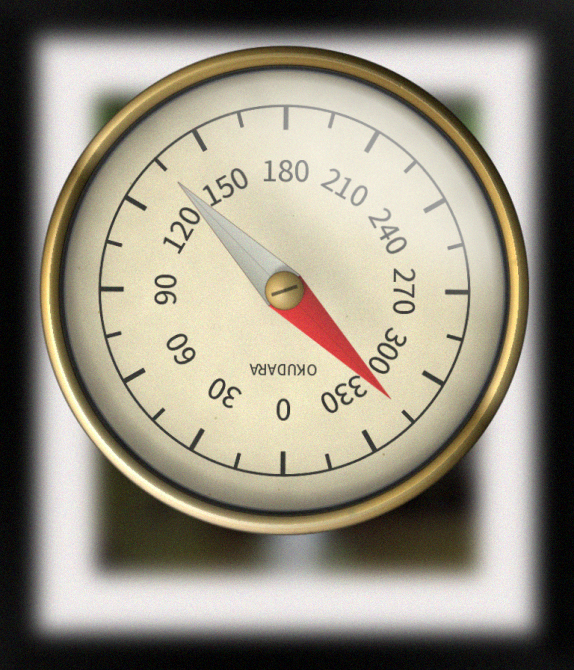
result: 315; °
